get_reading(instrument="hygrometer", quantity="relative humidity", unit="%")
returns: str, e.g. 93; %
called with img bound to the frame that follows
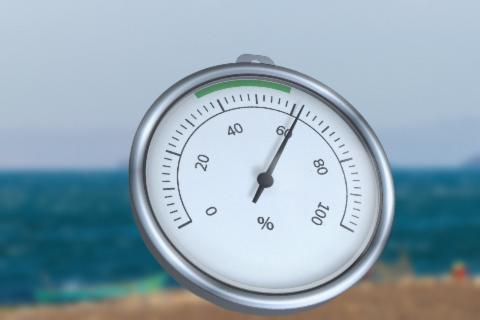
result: 62; %
